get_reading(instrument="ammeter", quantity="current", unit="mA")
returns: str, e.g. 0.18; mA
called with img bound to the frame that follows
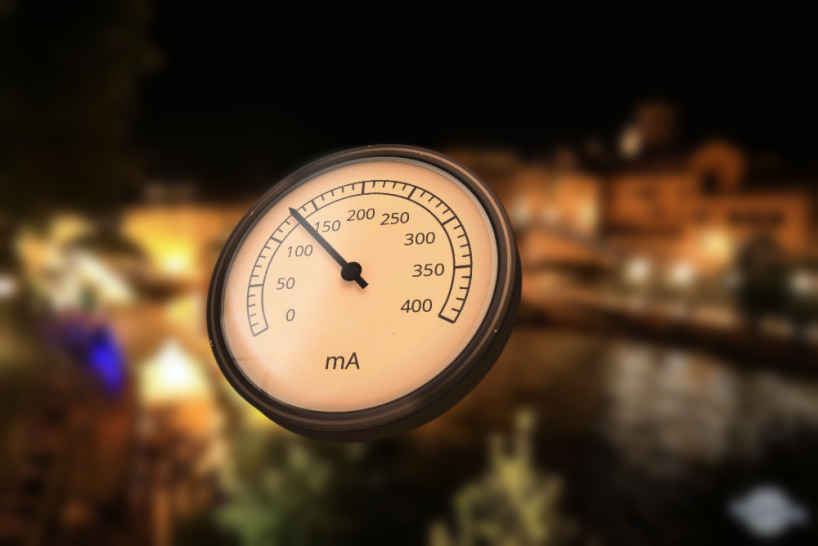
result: 130; mA
